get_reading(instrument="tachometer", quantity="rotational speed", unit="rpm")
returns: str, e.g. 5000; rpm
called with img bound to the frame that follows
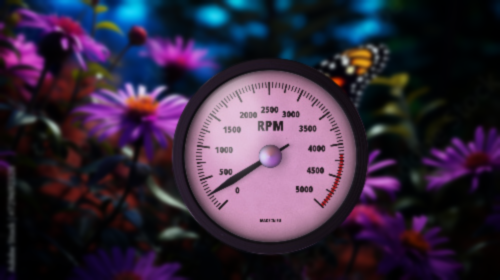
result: 250; rpm
